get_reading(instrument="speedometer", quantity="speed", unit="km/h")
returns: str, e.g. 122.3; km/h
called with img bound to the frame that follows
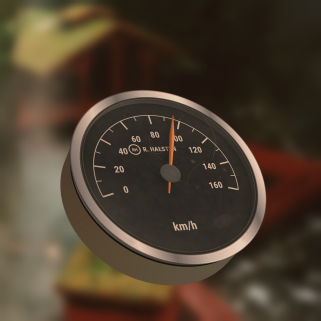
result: 95; km/h
